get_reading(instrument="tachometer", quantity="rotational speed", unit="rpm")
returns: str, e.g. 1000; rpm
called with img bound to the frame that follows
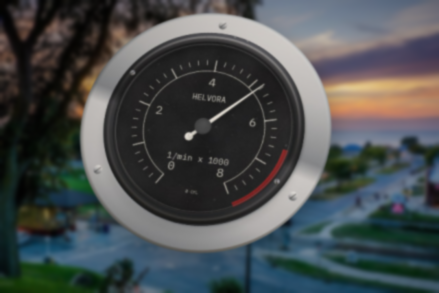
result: 5200; rpm
